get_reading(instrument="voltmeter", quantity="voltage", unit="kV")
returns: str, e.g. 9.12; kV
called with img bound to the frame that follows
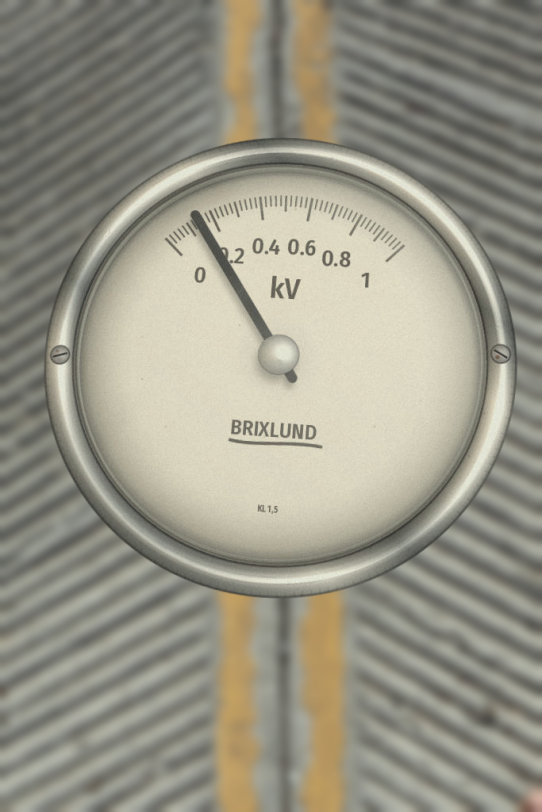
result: 0.14; kV
